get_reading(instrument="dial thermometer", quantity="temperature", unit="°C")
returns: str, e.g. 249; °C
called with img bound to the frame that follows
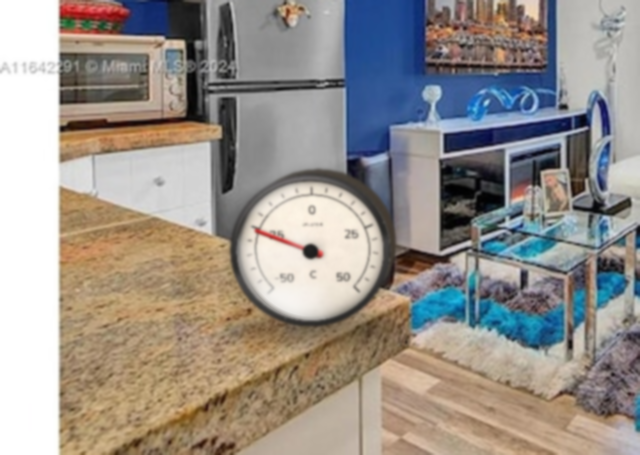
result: -25; °C
